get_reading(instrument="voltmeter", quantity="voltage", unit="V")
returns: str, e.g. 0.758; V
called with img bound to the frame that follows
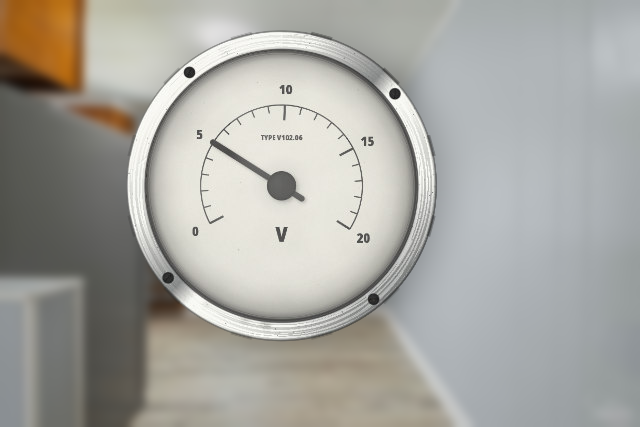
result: 5; V
